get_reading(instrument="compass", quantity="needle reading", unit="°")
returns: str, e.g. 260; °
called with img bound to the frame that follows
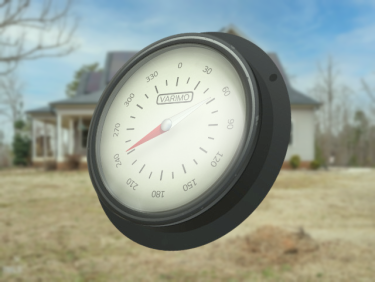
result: 240; °
